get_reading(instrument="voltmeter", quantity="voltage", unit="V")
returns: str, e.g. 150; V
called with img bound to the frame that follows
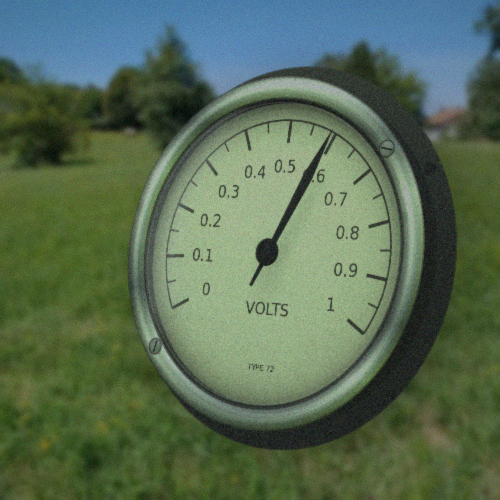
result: 0.6; V
